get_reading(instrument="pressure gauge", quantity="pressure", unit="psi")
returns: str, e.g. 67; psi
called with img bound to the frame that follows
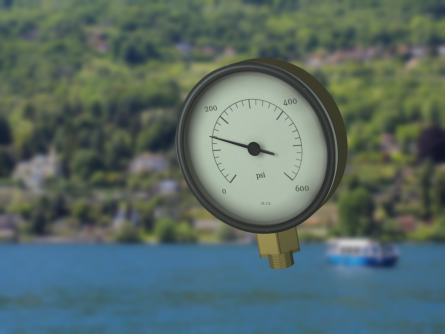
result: 140; psi
